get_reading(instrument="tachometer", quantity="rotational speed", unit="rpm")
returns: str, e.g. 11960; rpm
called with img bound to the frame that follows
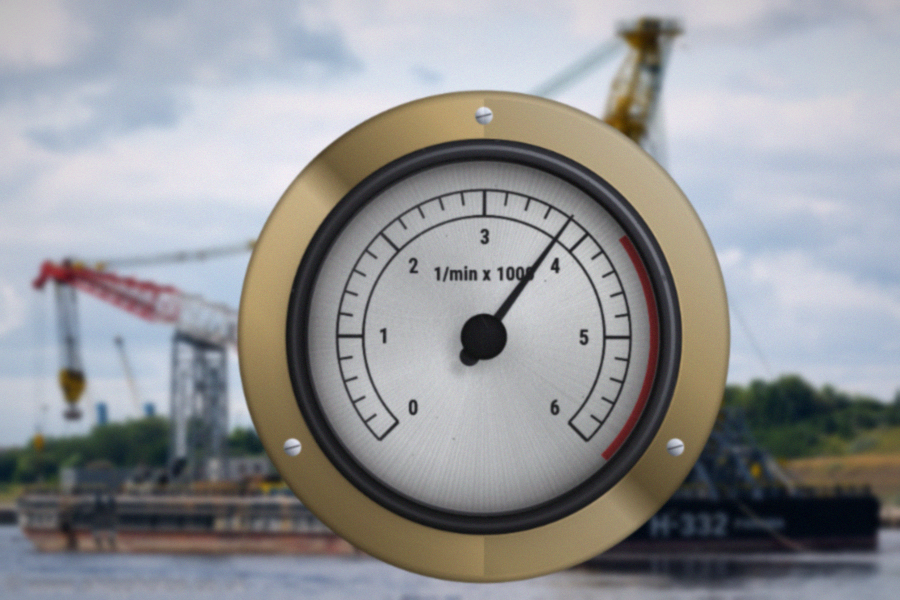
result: 3800; rpm
